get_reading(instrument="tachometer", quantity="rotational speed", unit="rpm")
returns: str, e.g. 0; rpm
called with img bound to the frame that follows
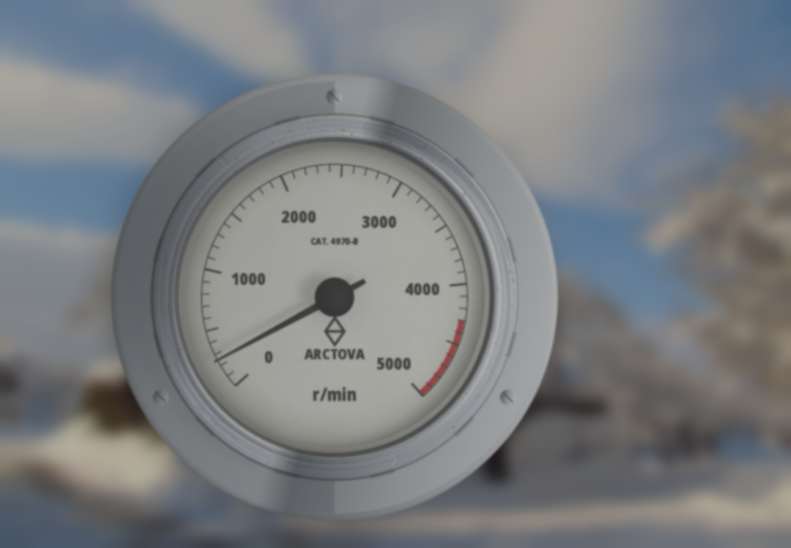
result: 250; rpm
